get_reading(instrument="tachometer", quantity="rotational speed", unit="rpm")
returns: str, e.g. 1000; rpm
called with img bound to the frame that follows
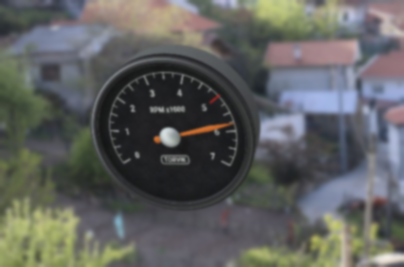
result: 5750; rpm
